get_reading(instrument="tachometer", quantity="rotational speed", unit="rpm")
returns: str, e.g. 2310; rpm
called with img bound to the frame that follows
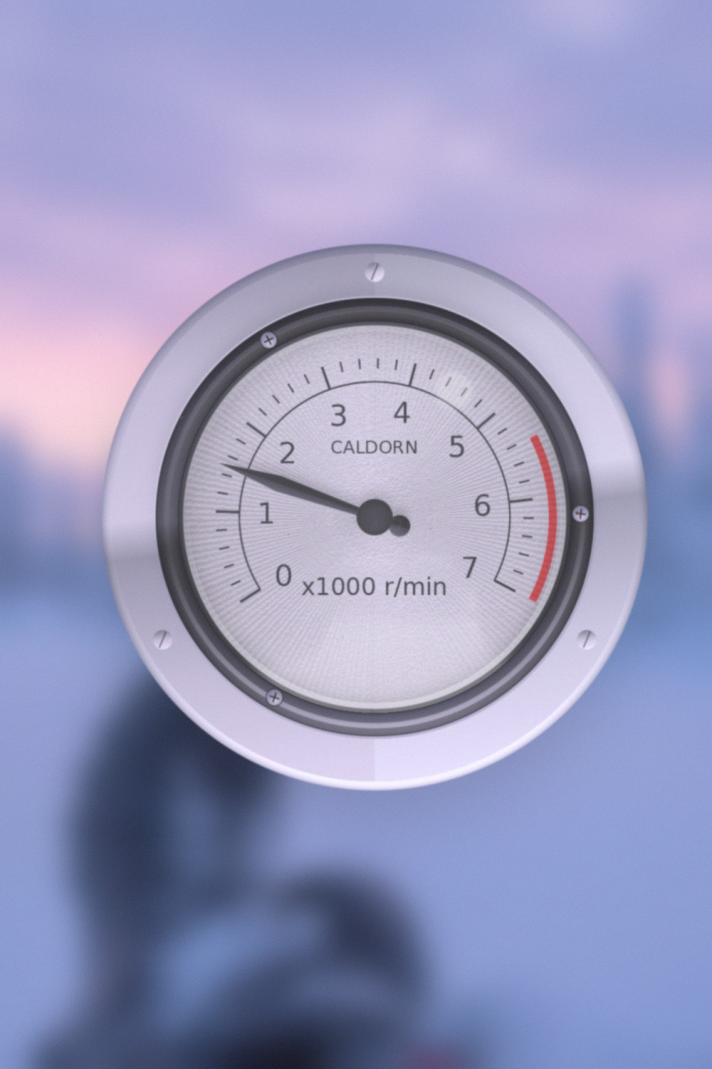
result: 1500; rpm
